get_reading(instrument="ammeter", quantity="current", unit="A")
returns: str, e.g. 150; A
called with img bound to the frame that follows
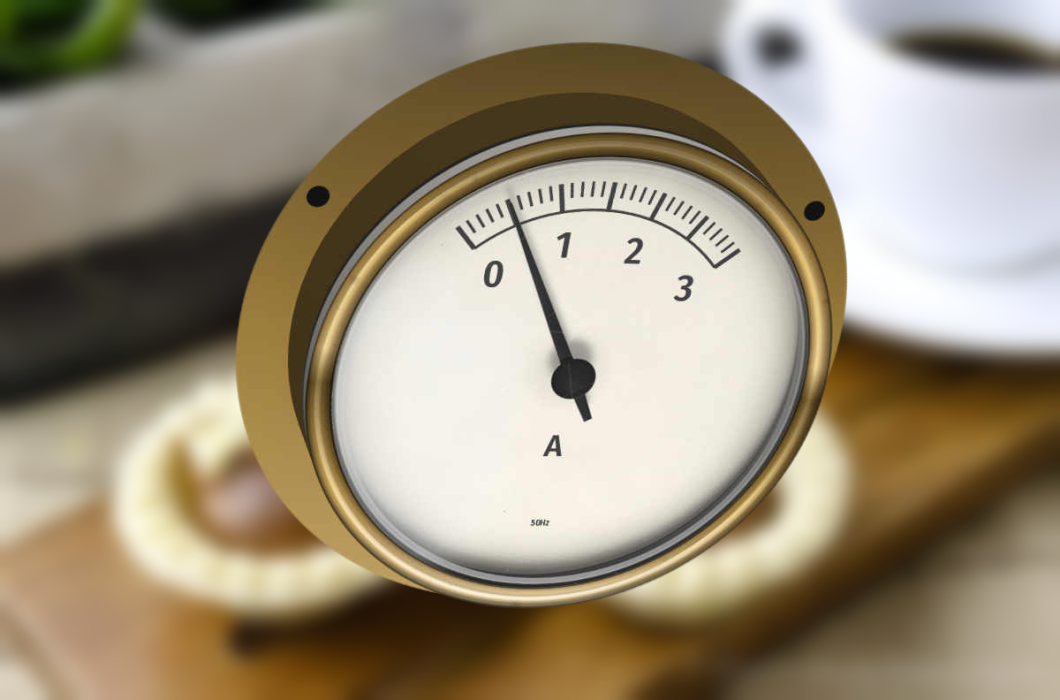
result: 0.5; A
